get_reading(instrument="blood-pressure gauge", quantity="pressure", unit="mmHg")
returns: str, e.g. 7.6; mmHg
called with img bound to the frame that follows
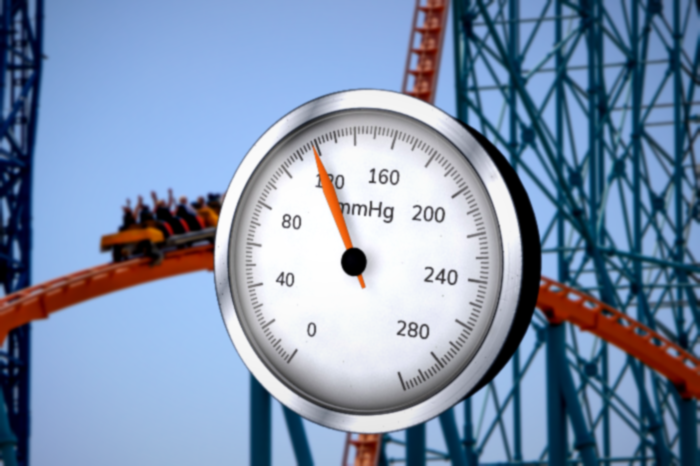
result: 120; mmHg
